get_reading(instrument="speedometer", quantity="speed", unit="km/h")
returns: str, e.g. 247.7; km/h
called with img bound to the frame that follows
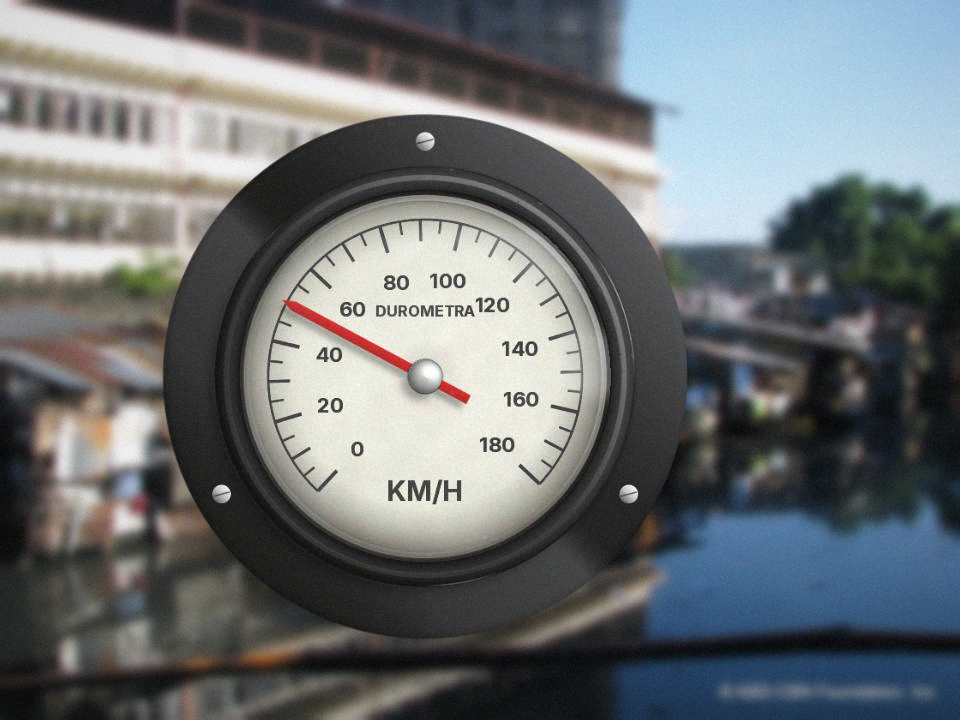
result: 50; km/h
